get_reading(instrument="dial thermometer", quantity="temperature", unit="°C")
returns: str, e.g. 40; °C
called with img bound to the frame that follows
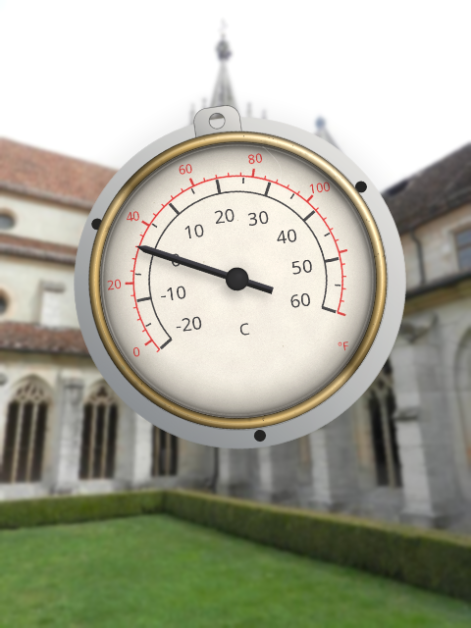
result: 0; °C
